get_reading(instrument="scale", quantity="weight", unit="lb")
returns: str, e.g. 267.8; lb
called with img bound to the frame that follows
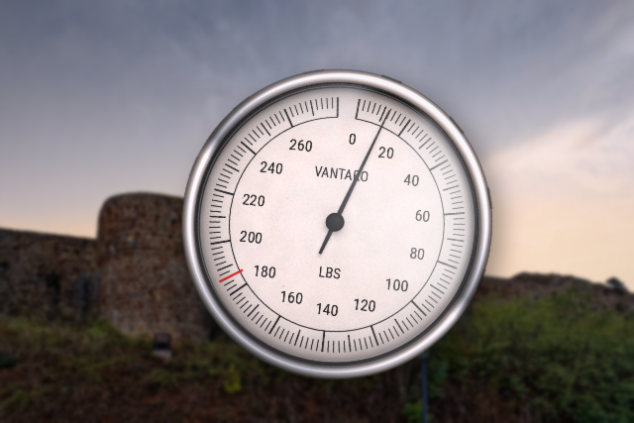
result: 12; lb
